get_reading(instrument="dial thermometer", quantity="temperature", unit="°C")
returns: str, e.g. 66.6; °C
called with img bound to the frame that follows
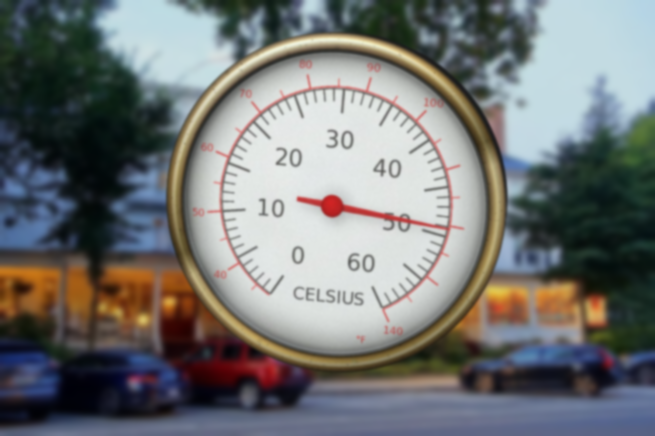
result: 49; °C
